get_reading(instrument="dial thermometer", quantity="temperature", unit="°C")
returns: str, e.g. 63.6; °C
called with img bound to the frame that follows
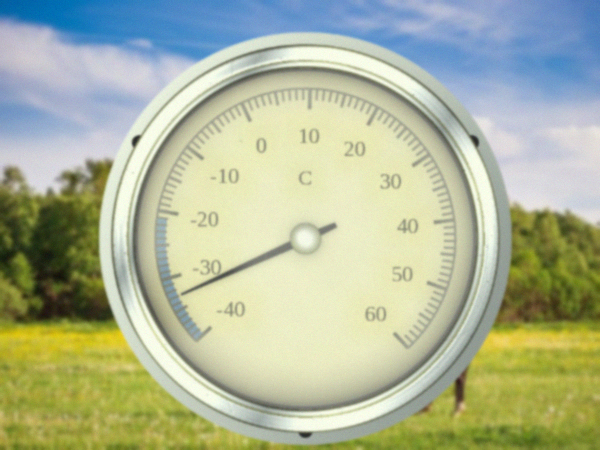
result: -33; °C
